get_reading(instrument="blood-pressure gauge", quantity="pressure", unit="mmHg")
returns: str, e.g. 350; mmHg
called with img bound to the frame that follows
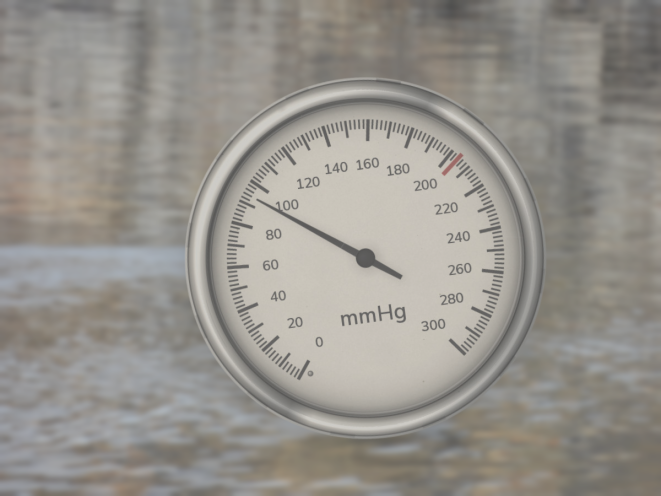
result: 94; mmHg
